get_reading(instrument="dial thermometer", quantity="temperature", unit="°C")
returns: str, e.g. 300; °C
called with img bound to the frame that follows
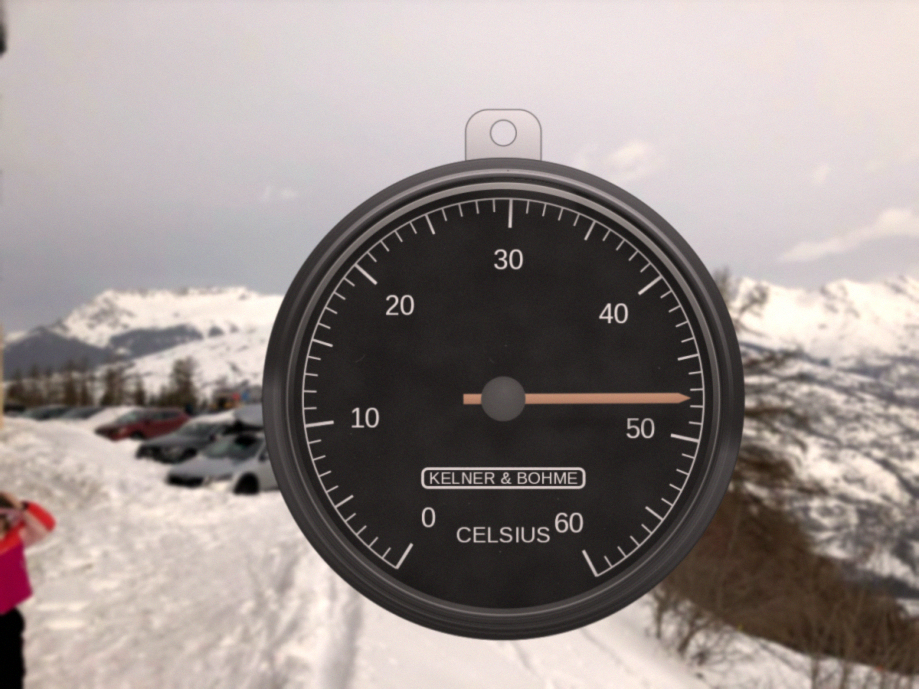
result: 47.5; °C
